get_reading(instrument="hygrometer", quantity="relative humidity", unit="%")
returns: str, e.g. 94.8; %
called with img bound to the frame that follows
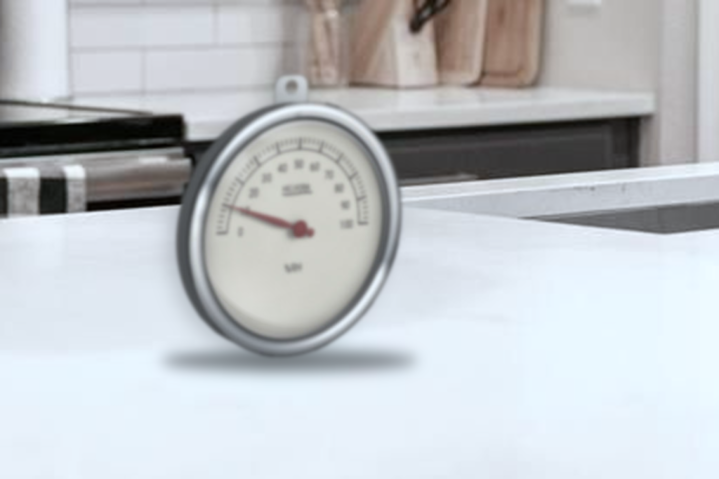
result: 10; %
